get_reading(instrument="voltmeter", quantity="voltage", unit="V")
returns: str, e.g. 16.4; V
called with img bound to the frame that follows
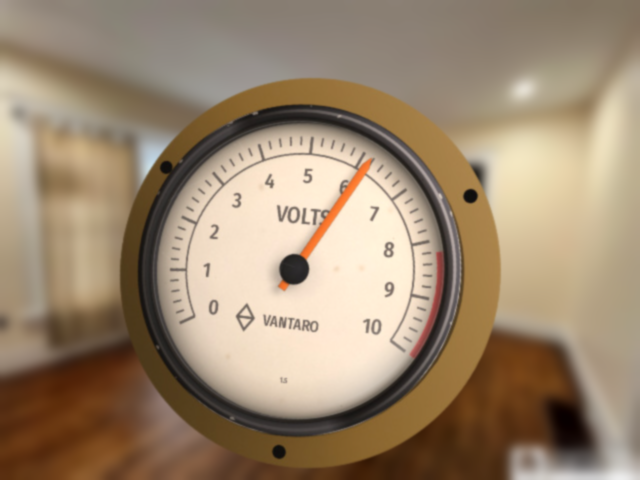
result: 6.2; V
